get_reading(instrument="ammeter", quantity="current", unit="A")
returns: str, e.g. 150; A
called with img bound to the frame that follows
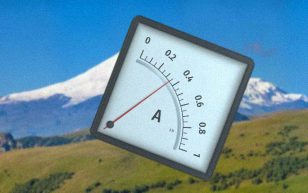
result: 0.35; A
